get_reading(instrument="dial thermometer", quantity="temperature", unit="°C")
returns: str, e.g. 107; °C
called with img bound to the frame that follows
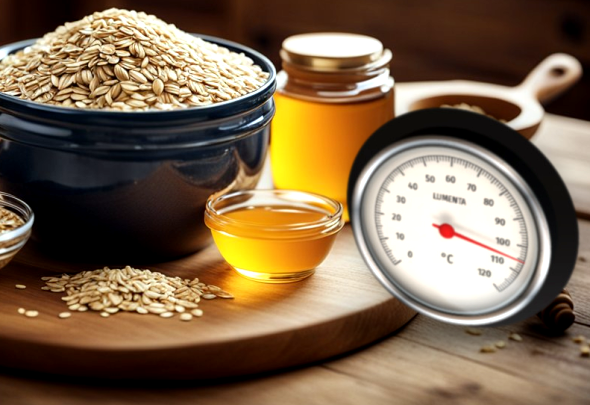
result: 105; °C
